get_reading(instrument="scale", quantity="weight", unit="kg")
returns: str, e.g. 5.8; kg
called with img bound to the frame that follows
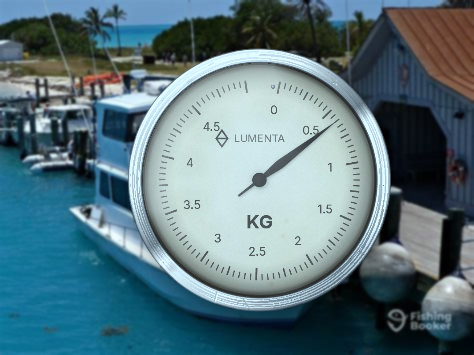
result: 0.6; kg
